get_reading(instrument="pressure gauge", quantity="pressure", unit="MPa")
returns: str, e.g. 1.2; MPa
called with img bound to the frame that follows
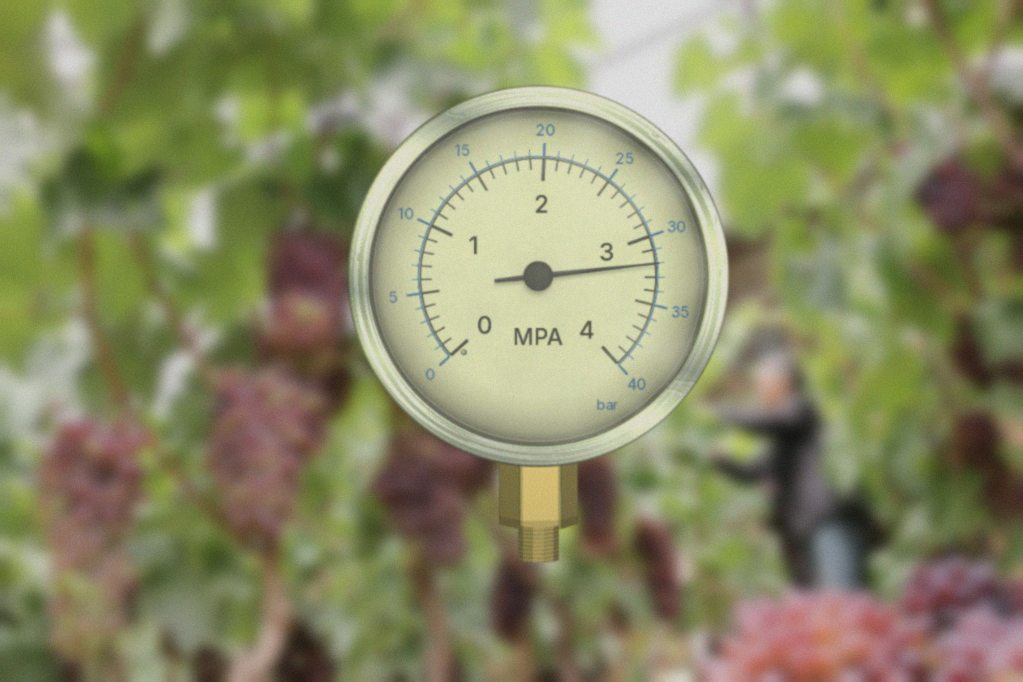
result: 3.2; MPa
